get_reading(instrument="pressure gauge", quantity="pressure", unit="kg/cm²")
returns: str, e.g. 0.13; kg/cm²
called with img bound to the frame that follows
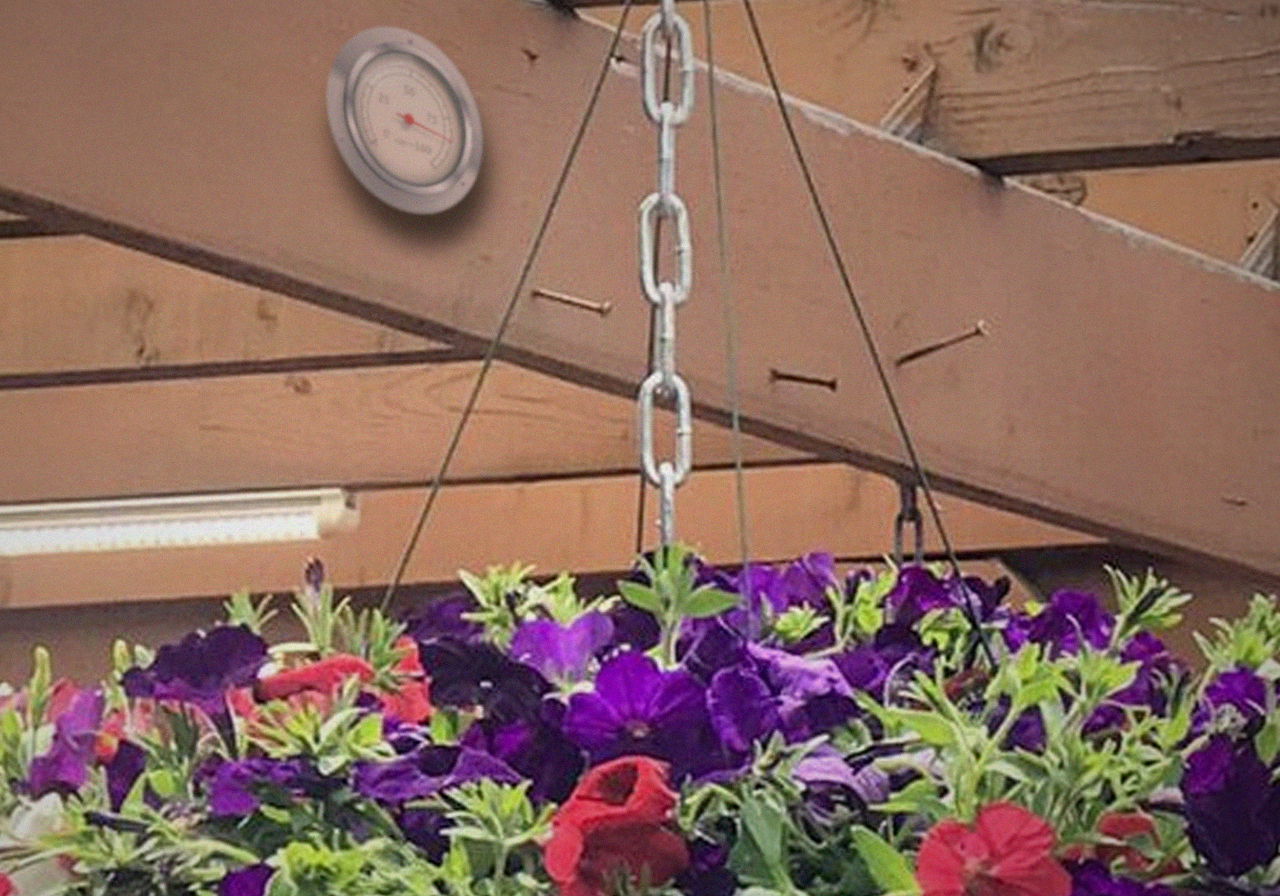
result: 85; kg/cm²
